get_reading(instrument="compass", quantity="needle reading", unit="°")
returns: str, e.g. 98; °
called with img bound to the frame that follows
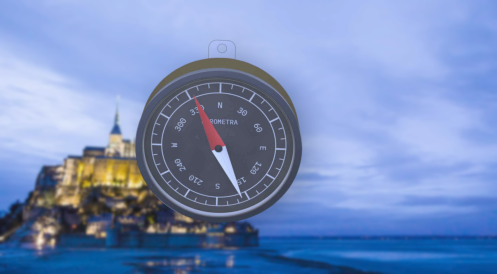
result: 335; °
